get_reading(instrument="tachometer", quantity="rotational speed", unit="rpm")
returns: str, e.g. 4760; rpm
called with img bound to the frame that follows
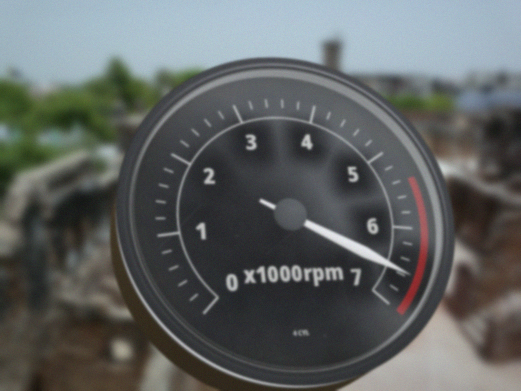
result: 6600; rpm
